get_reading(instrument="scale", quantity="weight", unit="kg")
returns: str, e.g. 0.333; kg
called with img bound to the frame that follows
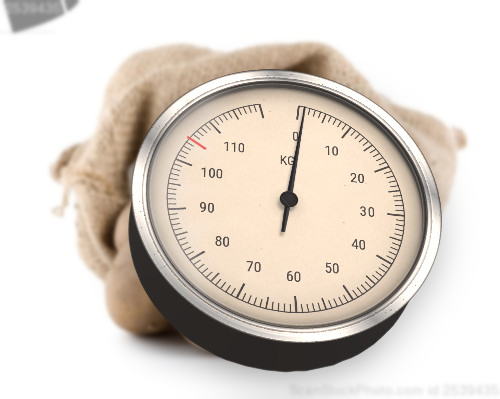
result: 1; kg
